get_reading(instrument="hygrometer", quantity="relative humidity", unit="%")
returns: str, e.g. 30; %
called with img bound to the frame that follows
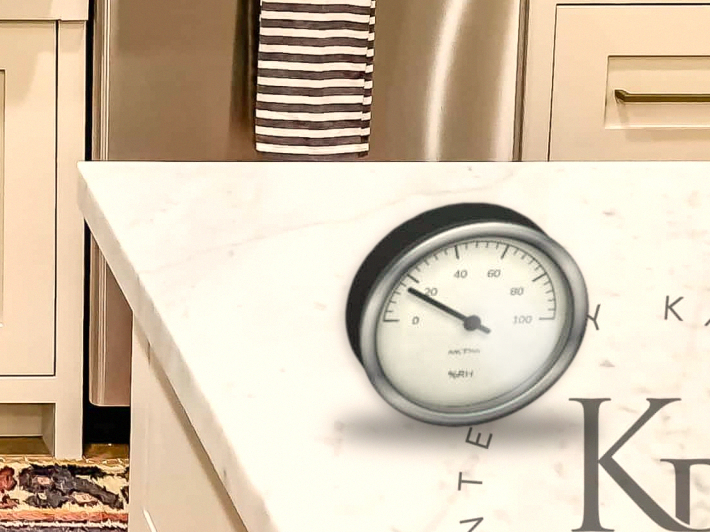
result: 16; %
